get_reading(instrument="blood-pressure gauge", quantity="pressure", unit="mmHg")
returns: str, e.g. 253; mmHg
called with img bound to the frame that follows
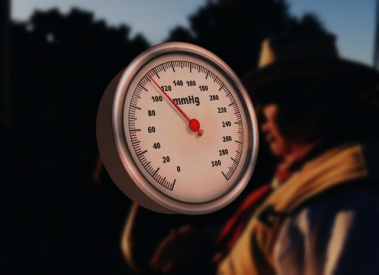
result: 110; mmHg
